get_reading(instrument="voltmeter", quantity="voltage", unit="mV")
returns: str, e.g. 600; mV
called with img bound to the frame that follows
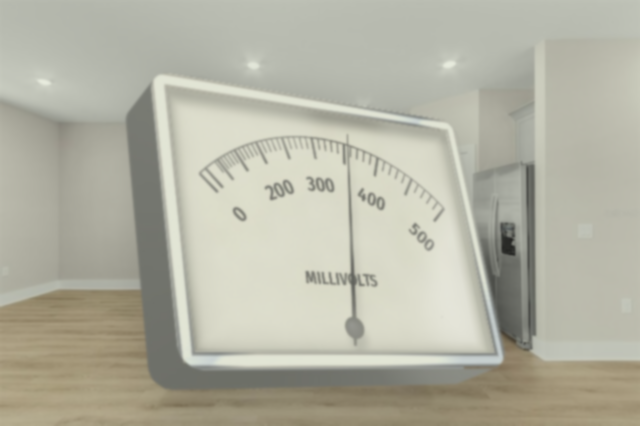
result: 350; mV
